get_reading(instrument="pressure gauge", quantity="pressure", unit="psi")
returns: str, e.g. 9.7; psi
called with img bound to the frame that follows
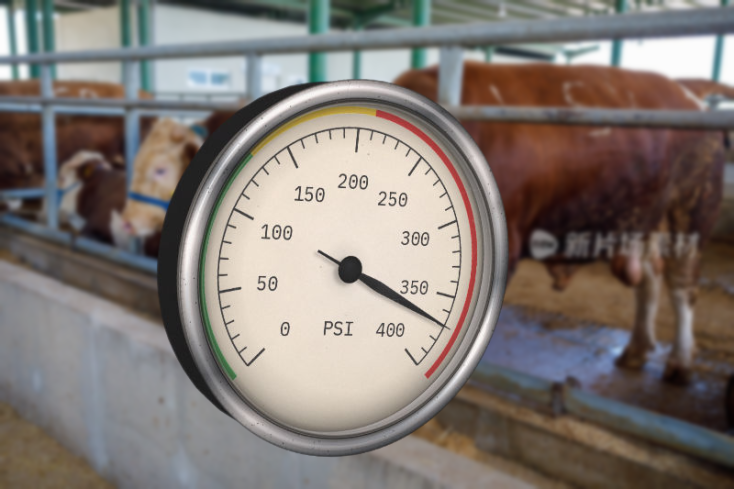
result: 370; psi
